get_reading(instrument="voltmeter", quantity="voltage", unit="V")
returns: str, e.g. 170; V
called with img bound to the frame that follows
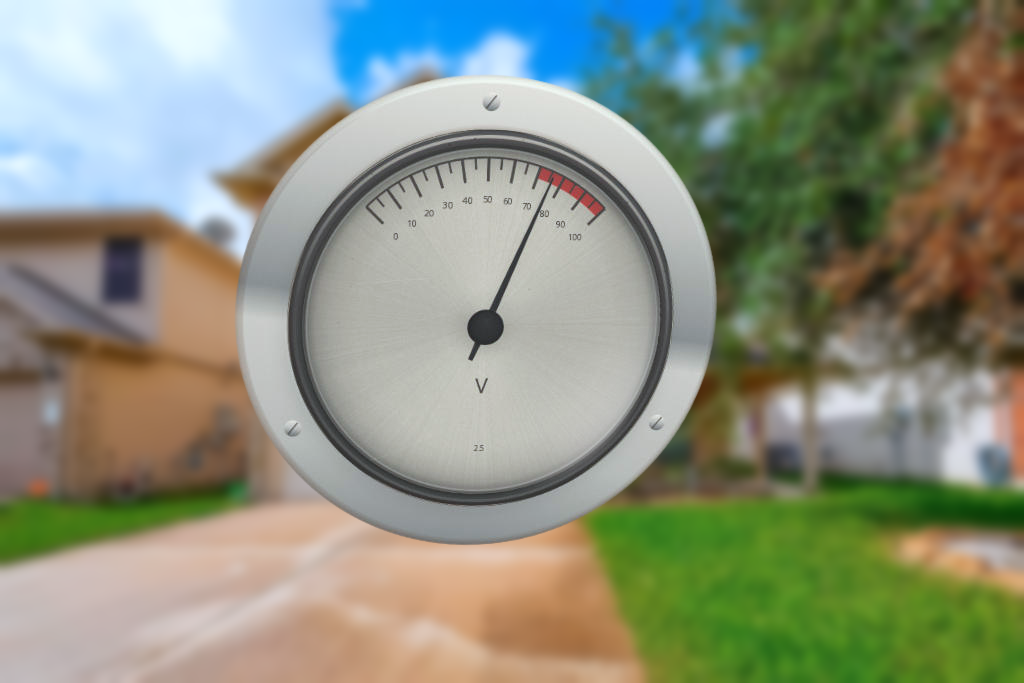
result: 75; V
